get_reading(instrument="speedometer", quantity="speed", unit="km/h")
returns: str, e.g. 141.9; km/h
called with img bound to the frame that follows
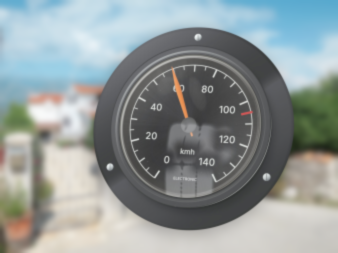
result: 60; km/h
